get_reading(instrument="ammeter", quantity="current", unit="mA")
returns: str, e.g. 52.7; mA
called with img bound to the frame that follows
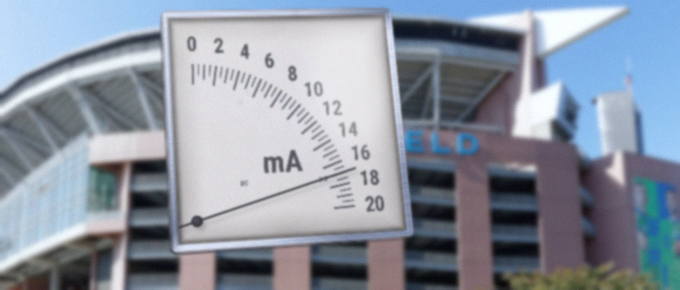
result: 17; mA
